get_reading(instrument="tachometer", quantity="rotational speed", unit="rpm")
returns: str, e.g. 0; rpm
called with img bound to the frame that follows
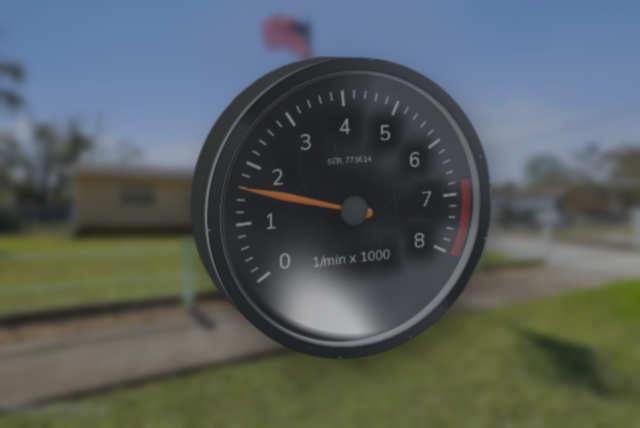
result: 1600; rpm
